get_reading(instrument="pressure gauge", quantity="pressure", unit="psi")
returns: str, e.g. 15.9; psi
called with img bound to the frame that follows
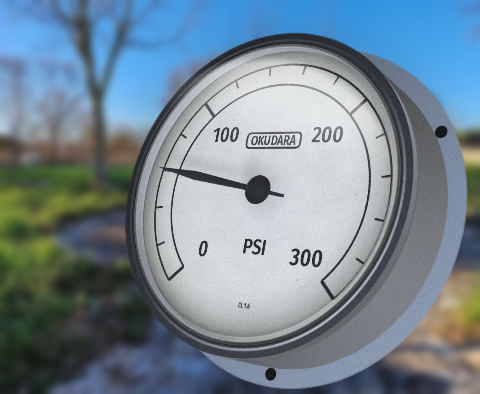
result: 60; psi
